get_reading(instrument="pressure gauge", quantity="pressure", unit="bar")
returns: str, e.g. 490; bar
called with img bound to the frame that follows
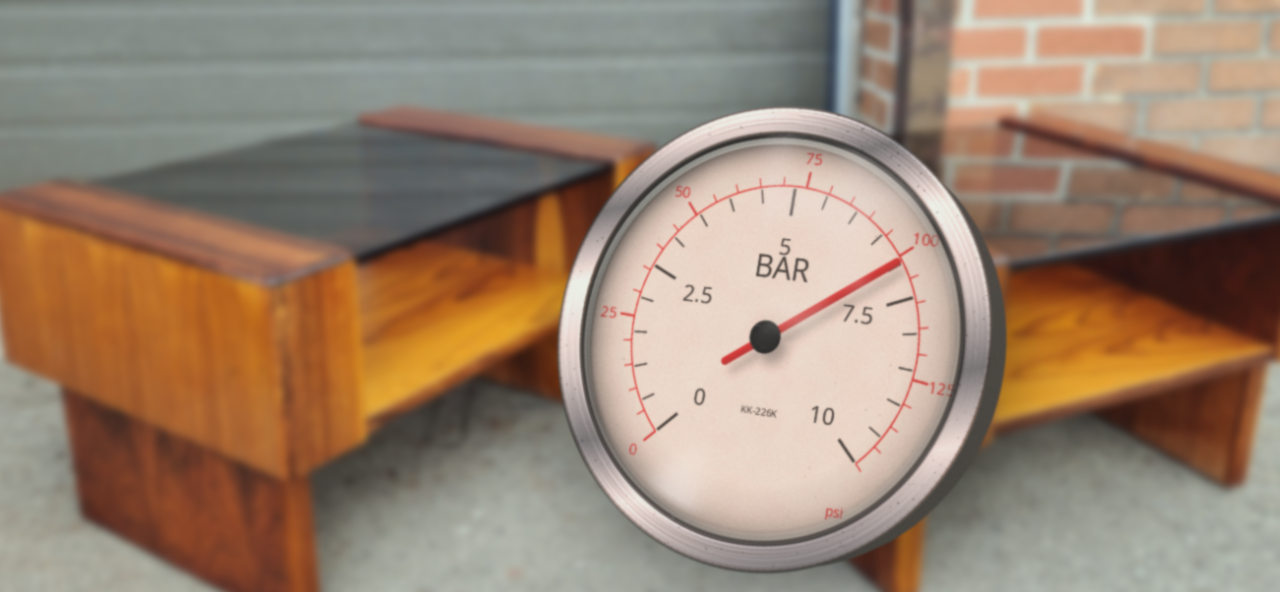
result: 7; bar
